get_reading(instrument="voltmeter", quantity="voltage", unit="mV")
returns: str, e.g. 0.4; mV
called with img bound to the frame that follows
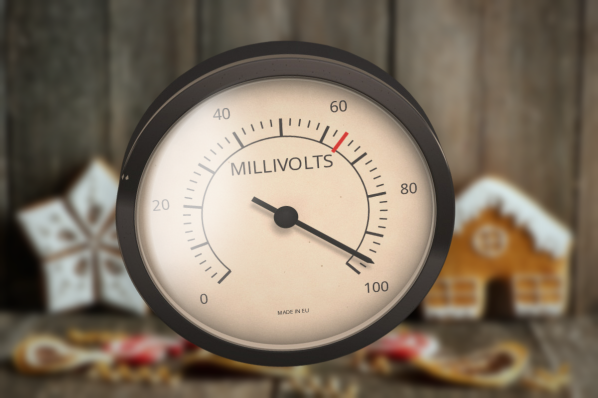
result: 96; mV
